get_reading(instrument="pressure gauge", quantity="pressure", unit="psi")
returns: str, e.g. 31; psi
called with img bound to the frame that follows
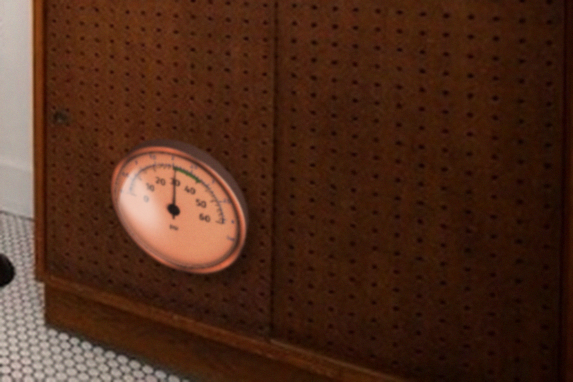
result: 30; psi
